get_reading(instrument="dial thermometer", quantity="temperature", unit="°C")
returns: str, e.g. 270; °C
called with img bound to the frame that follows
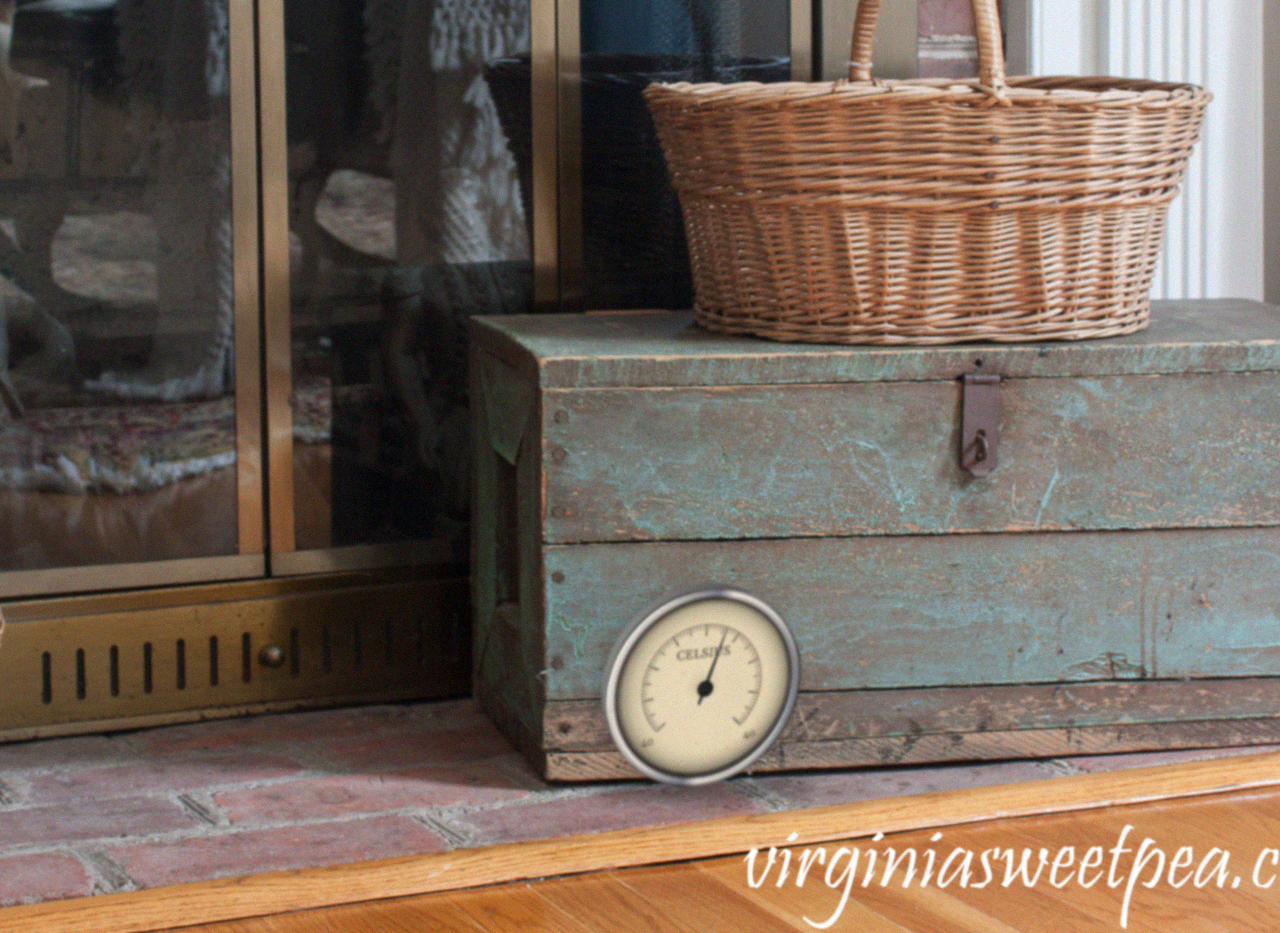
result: 5; °C
